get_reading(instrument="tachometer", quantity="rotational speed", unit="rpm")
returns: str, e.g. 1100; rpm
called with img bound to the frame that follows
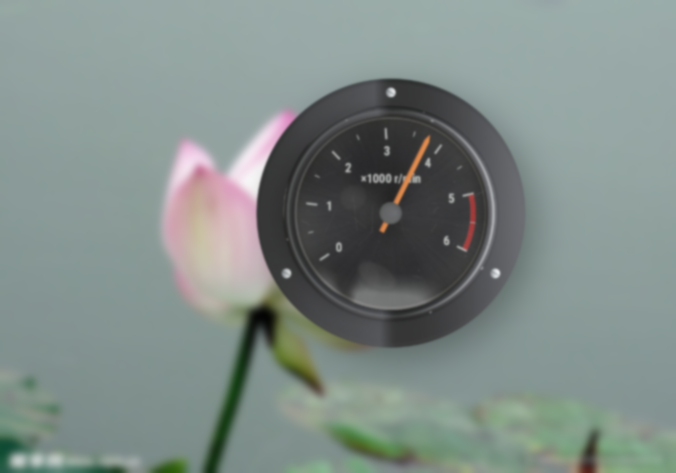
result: 3750; rpm
